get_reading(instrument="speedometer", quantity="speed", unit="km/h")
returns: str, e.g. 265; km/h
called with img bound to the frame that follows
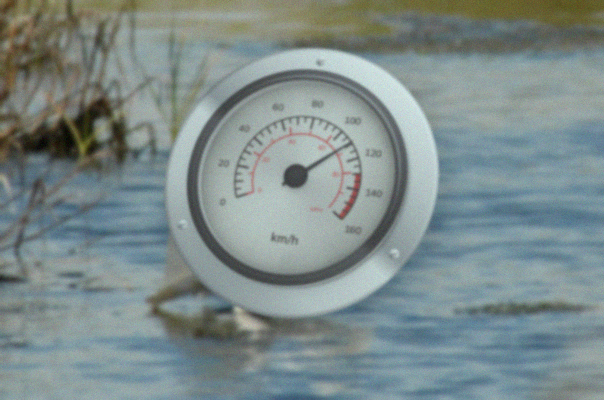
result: 110; km/h
